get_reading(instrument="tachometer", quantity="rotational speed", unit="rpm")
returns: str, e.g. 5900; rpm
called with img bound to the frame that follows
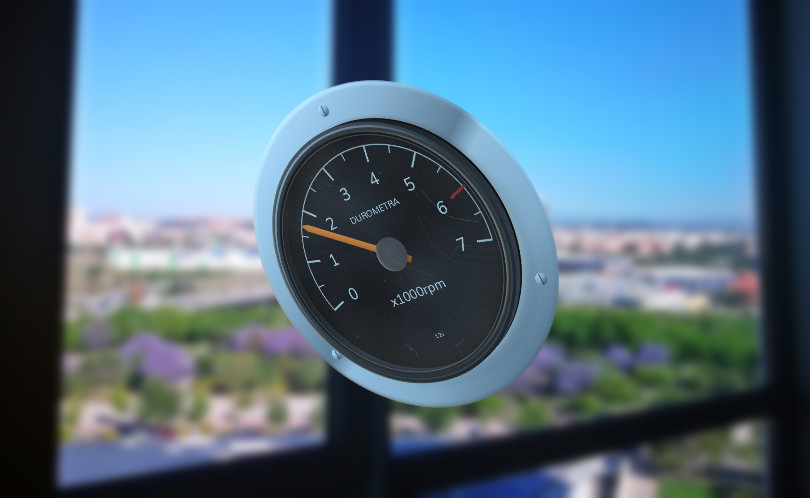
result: 1750; rpm
